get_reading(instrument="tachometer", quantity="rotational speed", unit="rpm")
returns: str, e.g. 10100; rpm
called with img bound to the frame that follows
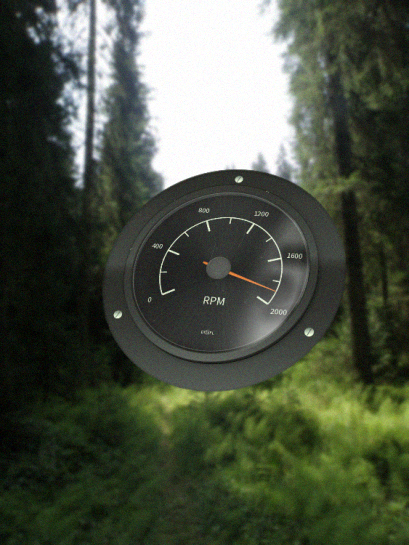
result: 1900; rpm
